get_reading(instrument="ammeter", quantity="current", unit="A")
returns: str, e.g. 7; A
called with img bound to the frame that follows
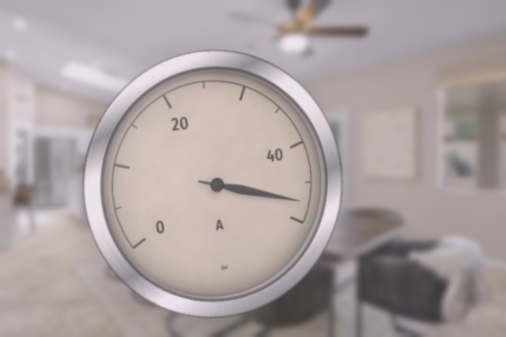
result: 47.5; A
